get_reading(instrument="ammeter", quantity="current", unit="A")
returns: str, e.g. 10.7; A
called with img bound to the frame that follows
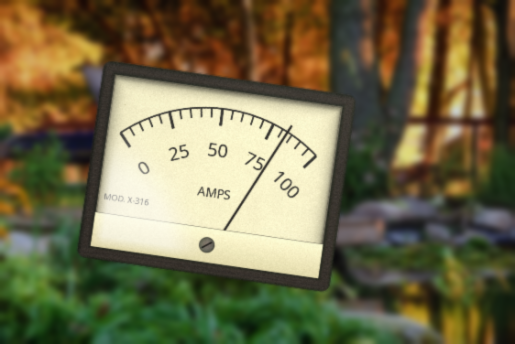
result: 82.5; A
